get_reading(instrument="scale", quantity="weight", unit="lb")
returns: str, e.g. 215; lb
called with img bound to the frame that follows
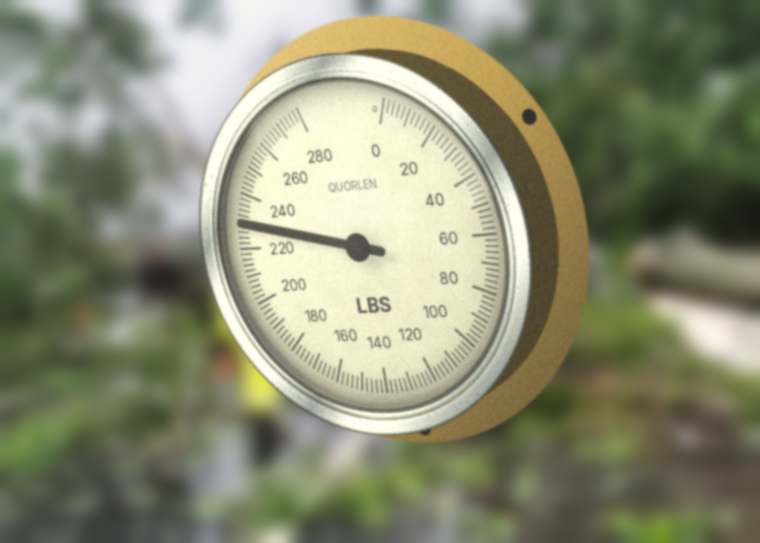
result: 230; lb
